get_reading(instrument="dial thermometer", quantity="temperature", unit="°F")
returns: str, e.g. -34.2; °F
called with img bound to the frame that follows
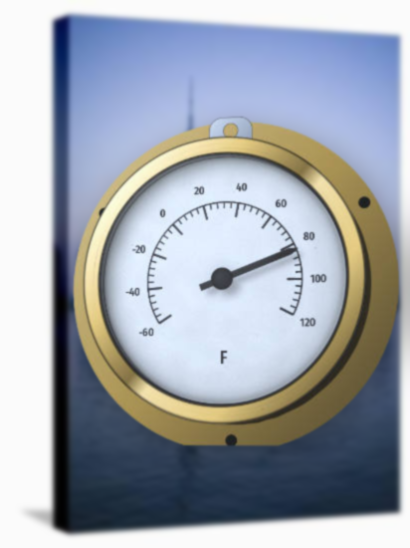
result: 84; °F
